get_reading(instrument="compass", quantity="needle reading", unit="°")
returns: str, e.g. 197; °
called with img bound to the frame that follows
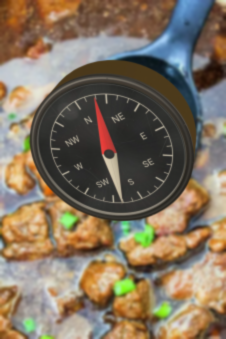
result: 20; °
